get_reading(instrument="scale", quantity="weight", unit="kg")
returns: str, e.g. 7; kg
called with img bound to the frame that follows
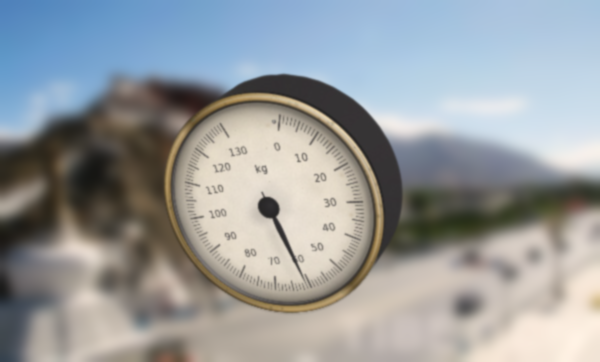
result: 60; kg
